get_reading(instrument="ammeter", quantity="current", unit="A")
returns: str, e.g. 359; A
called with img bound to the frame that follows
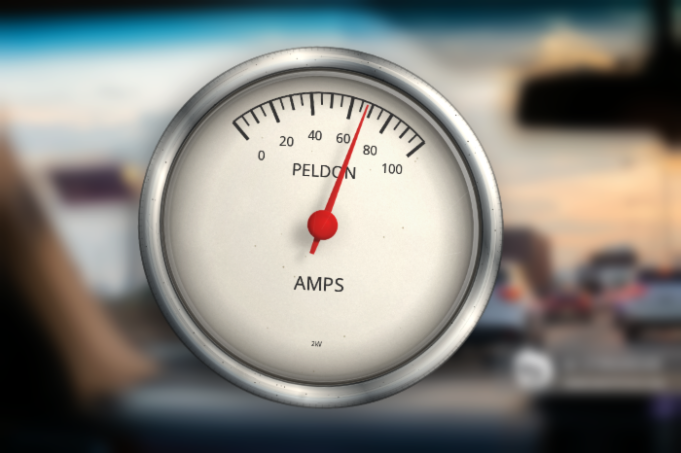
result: 67.5; A
